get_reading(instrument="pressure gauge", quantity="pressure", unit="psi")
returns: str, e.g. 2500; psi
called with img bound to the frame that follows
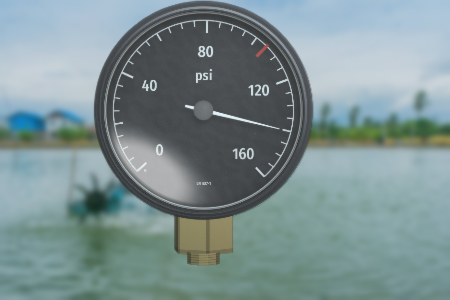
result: 140; psi
